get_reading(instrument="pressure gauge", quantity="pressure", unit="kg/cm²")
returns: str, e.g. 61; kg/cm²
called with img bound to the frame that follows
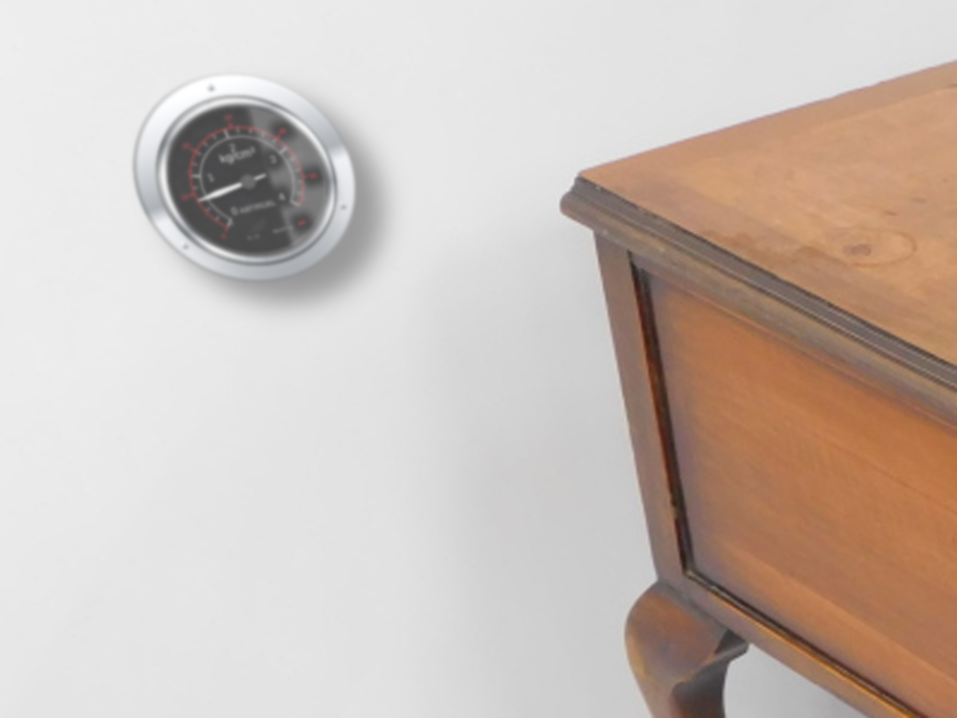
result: 0.6; kg/cm²
